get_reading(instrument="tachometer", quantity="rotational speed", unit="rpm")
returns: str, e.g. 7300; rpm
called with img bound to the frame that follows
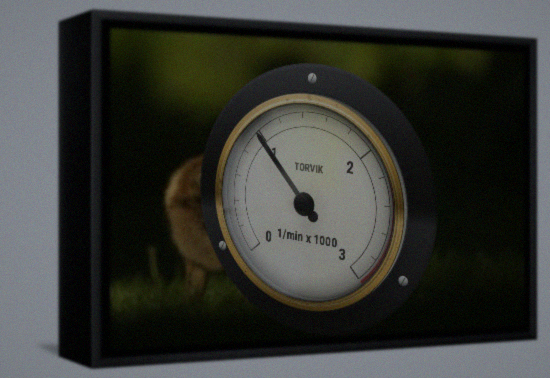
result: 1000; rpm
